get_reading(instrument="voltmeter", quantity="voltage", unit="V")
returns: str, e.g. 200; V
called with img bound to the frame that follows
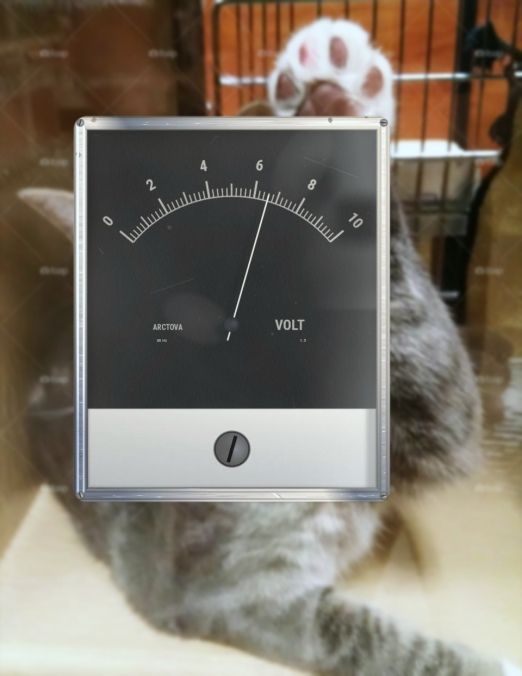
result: 6.6; V
